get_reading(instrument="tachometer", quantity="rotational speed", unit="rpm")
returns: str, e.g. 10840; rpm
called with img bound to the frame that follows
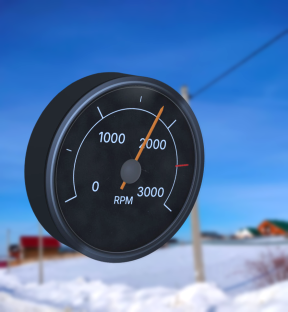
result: 1750; rpm
